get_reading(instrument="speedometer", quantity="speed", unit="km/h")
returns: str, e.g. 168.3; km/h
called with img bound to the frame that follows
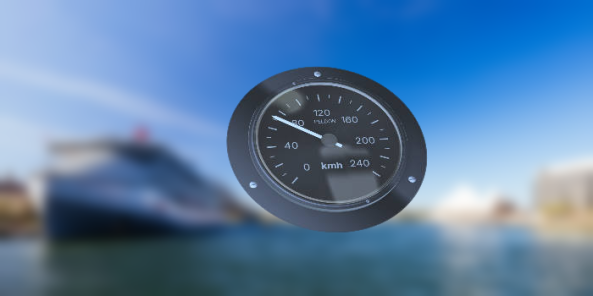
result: 70; km/h
